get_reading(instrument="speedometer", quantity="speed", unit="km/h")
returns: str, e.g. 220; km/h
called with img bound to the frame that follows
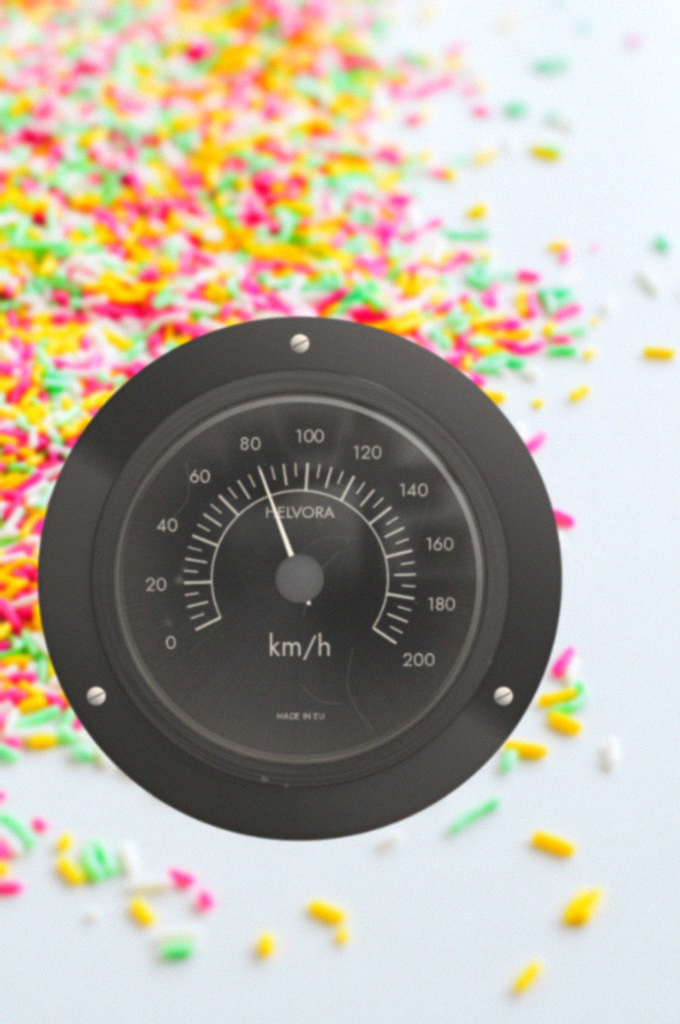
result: 80; km/h
